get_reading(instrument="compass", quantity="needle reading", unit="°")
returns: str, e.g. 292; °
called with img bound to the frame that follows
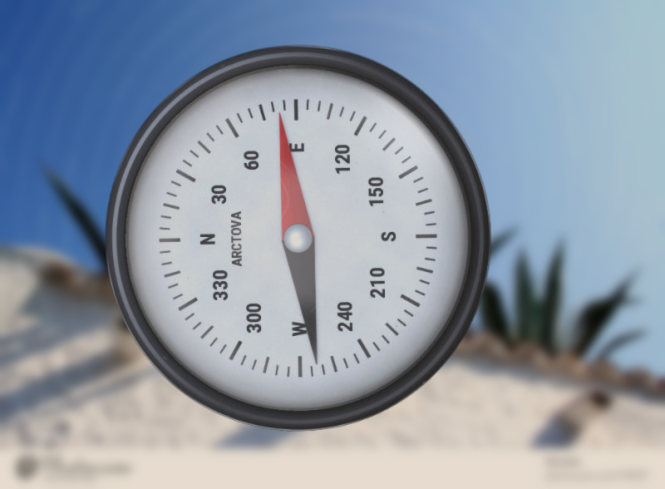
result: 82.5; °
